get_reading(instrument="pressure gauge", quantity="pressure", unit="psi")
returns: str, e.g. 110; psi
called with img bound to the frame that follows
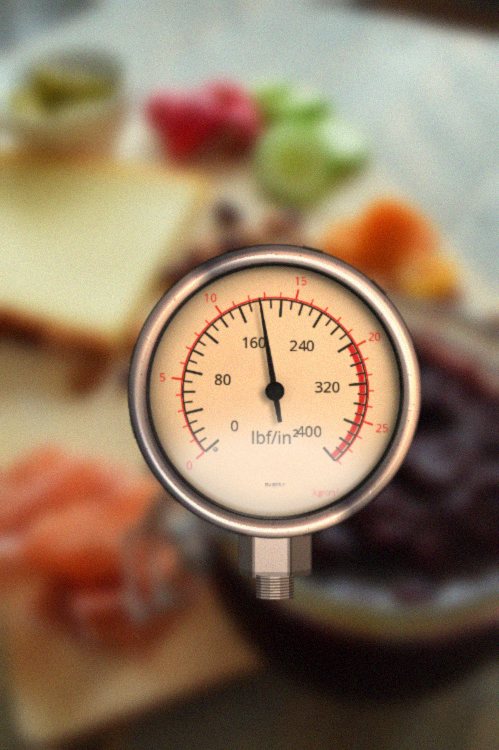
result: 180; psi
